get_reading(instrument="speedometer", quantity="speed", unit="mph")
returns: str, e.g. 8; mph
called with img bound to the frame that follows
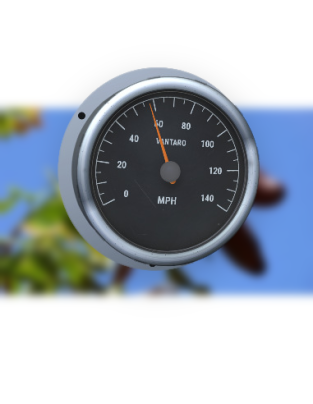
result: 57.5; mph
